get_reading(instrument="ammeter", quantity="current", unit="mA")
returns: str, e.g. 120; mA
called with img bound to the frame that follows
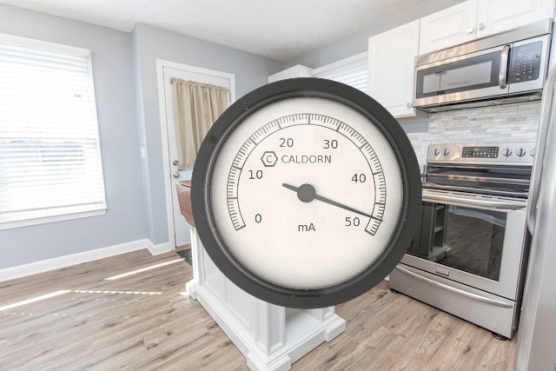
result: 47.5; mA
